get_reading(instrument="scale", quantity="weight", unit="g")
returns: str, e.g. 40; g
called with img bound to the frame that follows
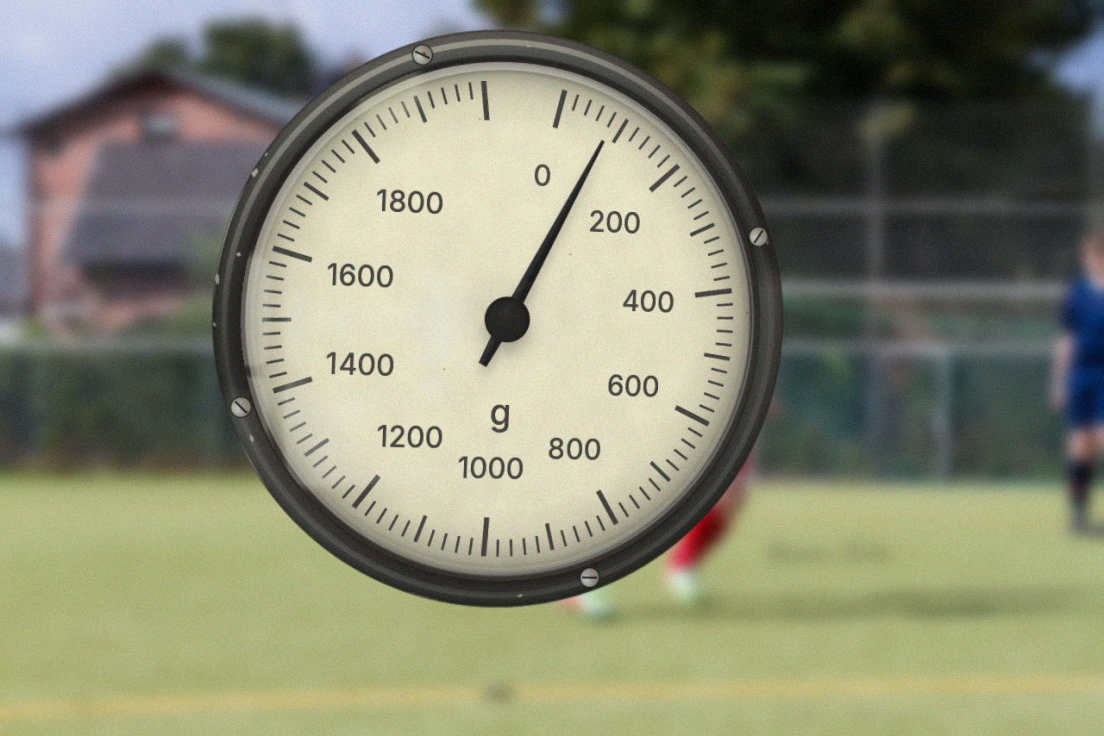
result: 80; g
